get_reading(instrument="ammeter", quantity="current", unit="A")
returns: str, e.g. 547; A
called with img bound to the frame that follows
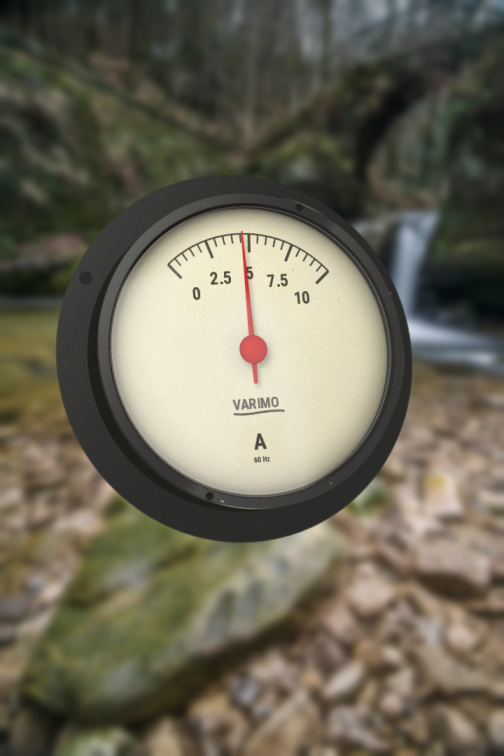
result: 4.5; A
